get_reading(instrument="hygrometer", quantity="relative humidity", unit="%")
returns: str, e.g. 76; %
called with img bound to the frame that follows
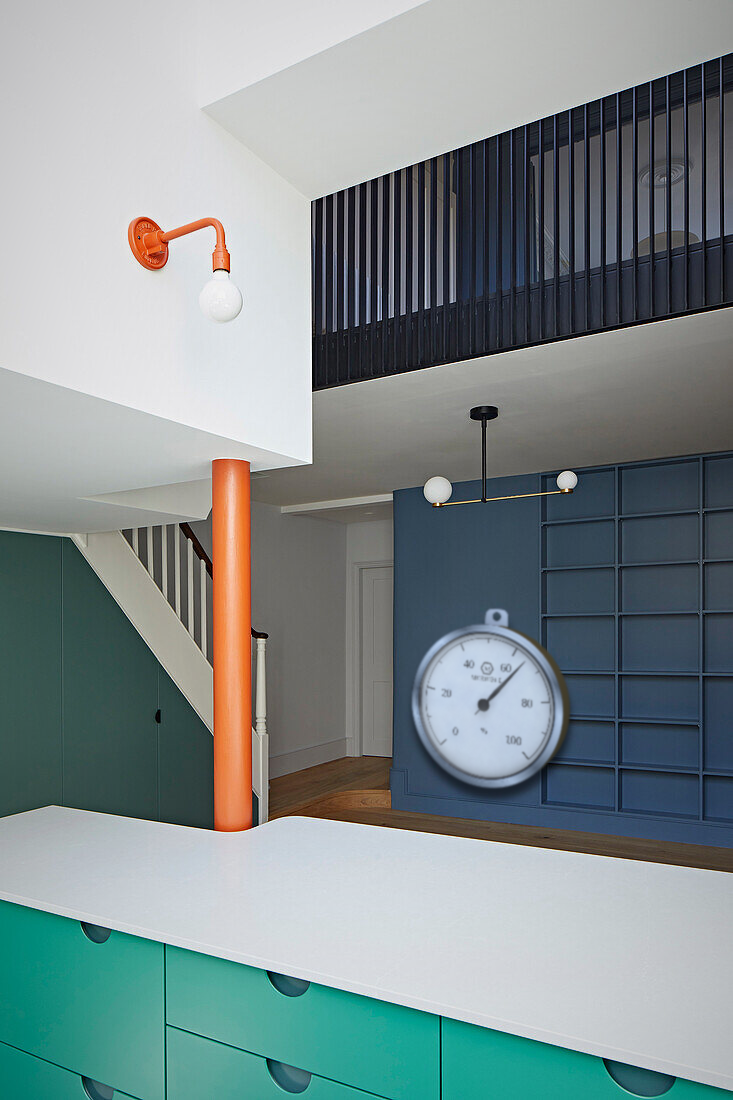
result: 65; %
